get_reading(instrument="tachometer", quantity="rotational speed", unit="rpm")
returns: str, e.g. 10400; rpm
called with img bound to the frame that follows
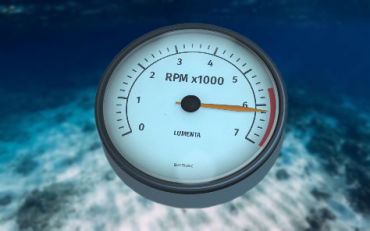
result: 6200; rpm
